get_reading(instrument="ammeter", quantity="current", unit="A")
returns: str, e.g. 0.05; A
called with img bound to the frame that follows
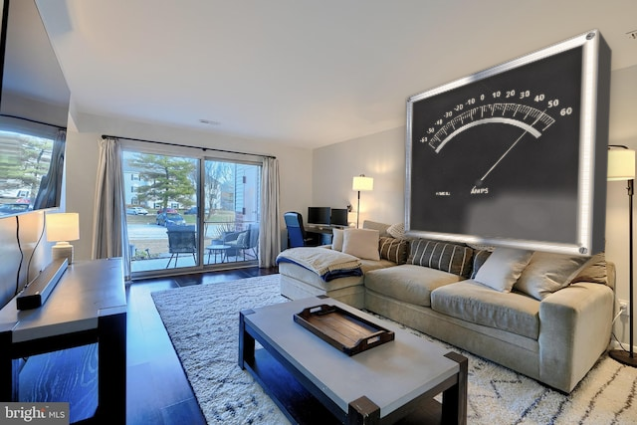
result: 50; A
